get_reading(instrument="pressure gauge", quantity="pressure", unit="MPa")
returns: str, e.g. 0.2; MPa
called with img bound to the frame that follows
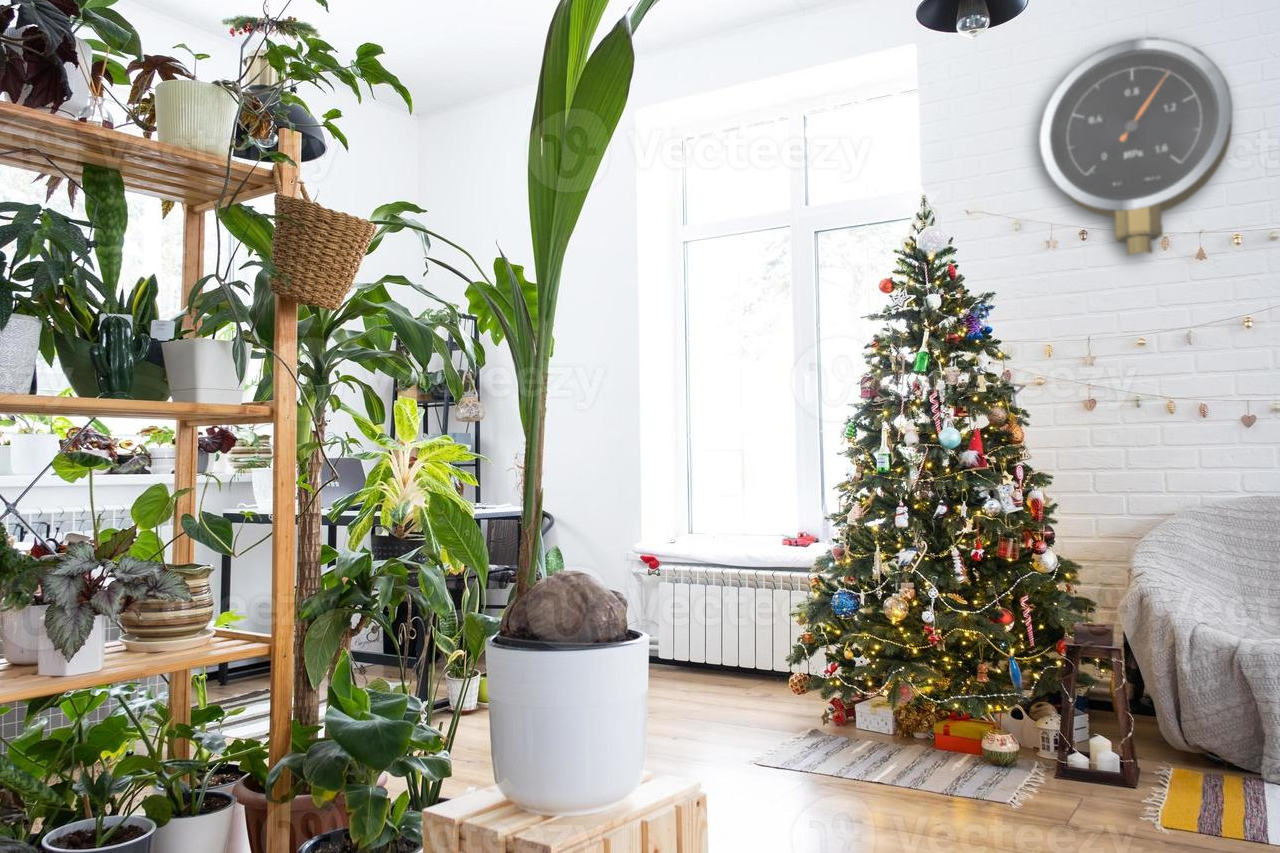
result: 1; MPa
